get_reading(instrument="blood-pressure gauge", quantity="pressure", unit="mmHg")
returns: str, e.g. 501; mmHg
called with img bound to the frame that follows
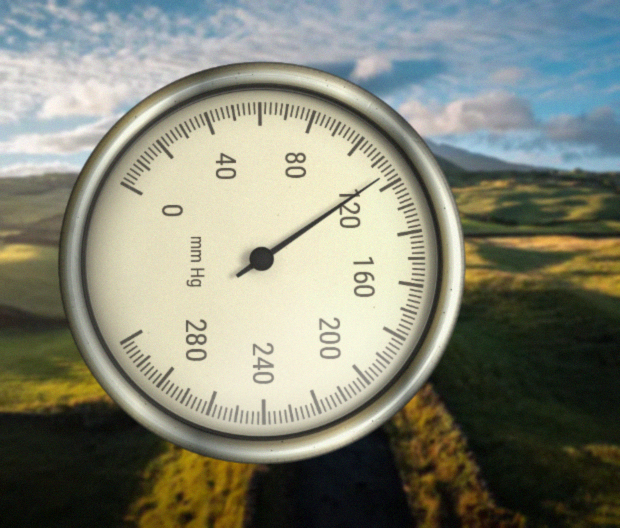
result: 116; mmHg
